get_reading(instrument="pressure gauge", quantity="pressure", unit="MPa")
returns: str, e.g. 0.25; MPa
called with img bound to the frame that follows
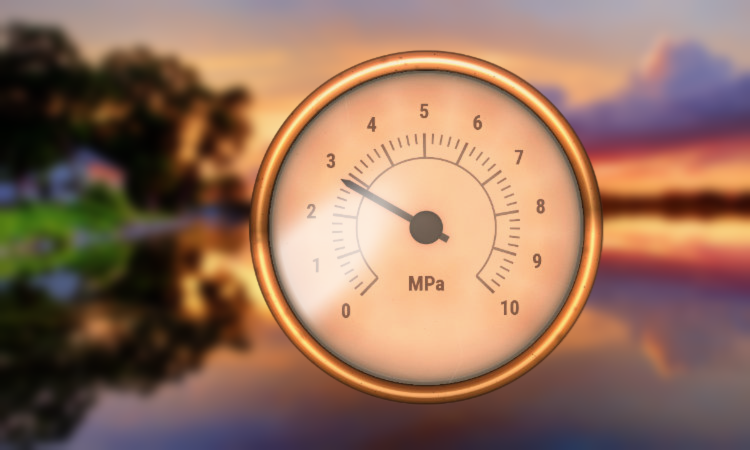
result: 2.8; MPa
